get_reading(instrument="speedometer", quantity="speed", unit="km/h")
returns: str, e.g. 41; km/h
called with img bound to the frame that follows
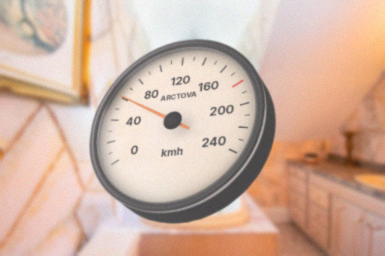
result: 60; km/h
